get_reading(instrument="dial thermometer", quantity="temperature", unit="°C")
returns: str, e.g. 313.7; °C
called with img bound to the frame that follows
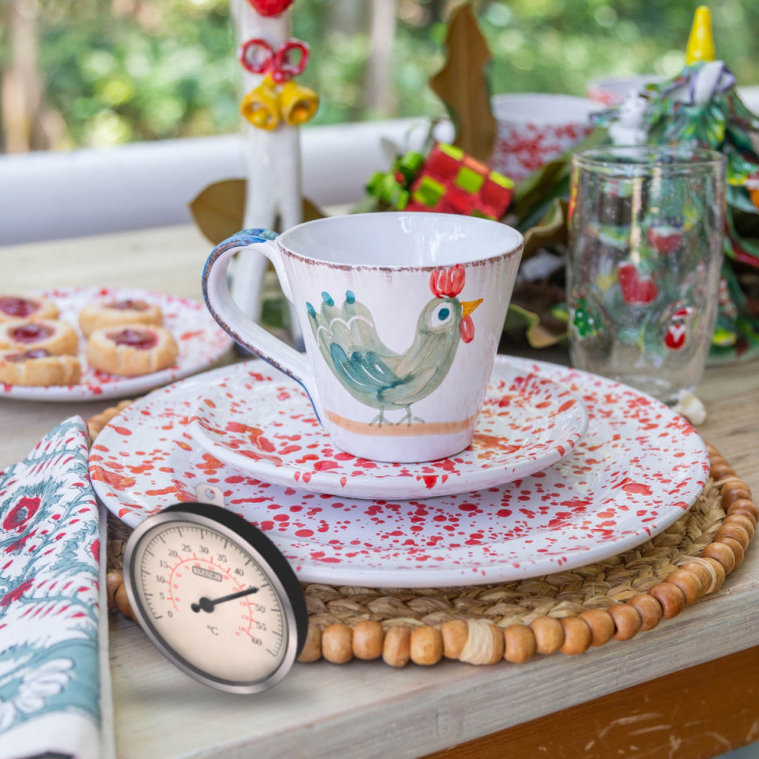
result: 45; °C
